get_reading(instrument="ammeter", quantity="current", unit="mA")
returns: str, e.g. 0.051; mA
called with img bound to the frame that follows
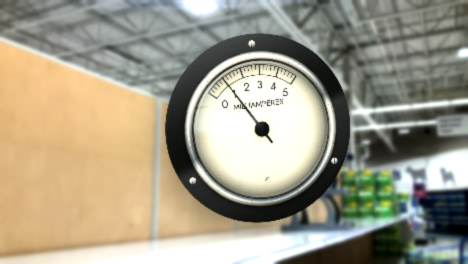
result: 1; mA
